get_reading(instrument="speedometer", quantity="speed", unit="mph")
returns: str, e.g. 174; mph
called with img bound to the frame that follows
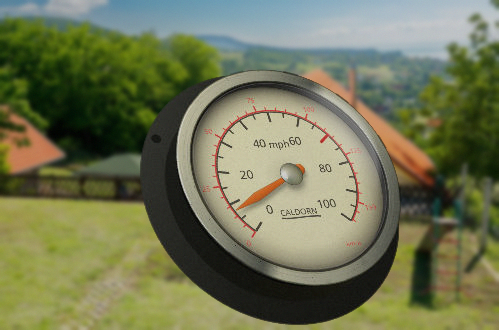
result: 7.5; mph
